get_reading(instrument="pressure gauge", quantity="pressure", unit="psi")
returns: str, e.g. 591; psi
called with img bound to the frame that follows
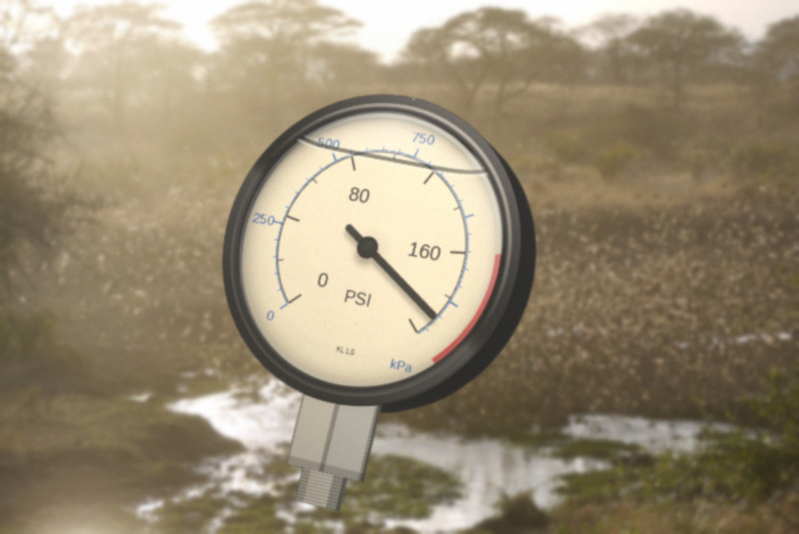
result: 190; psi
